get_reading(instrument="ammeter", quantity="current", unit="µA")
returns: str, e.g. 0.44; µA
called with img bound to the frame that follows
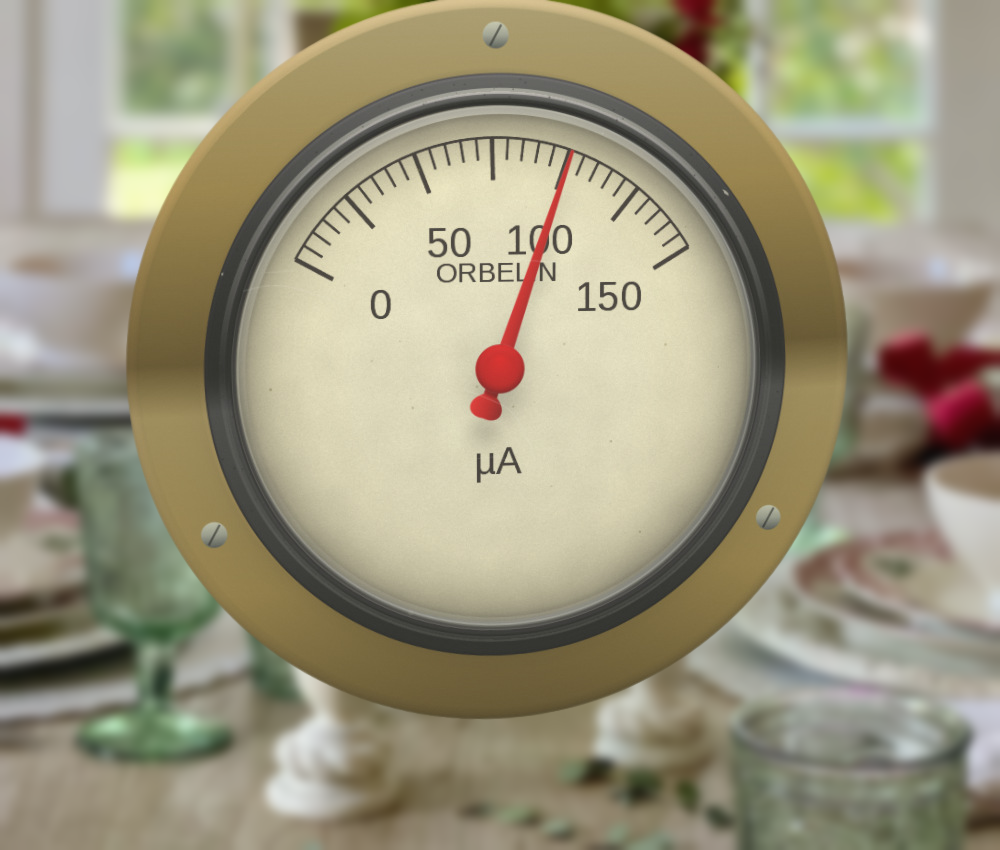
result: 100; µA
